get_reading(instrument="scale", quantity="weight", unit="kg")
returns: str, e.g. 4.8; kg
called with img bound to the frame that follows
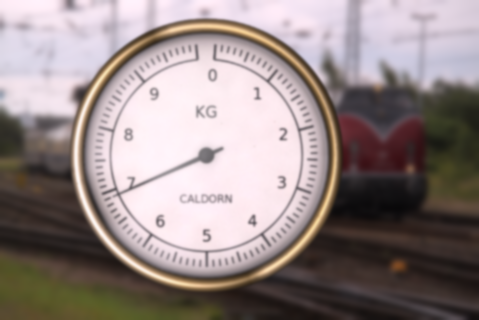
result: 6.9; kg
